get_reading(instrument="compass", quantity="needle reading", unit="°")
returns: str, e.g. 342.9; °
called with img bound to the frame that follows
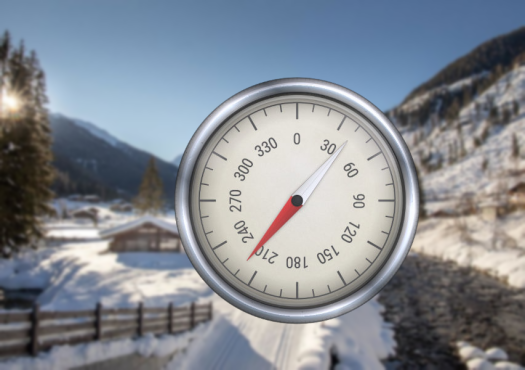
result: 220; °
